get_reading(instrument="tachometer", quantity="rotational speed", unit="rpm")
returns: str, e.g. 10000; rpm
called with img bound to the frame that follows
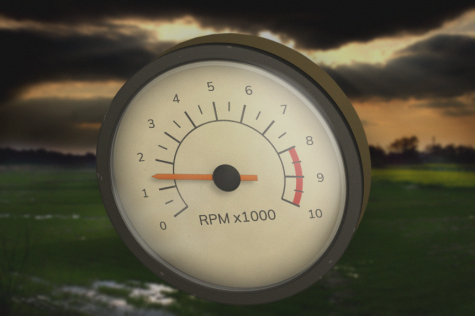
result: 1500; rpm
